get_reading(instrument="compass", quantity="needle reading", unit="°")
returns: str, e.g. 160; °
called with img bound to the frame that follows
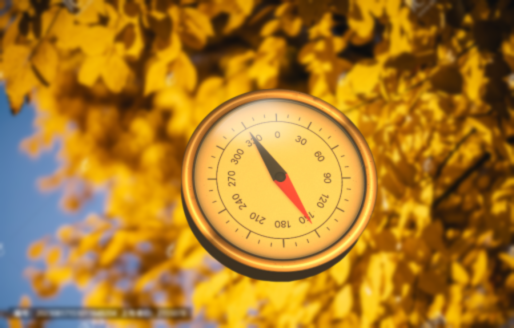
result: 150; °
